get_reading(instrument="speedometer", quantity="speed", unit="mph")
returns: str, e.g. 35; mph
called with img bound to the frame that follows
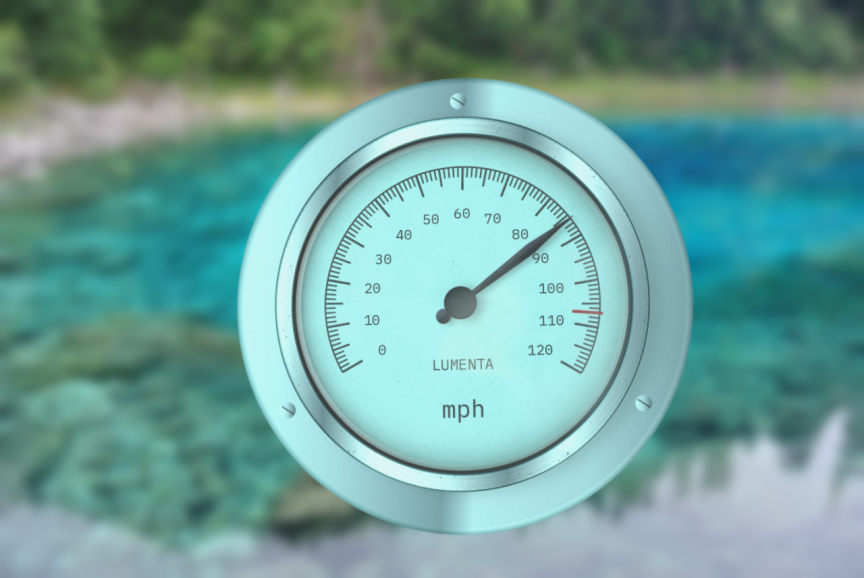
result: 86; mph
